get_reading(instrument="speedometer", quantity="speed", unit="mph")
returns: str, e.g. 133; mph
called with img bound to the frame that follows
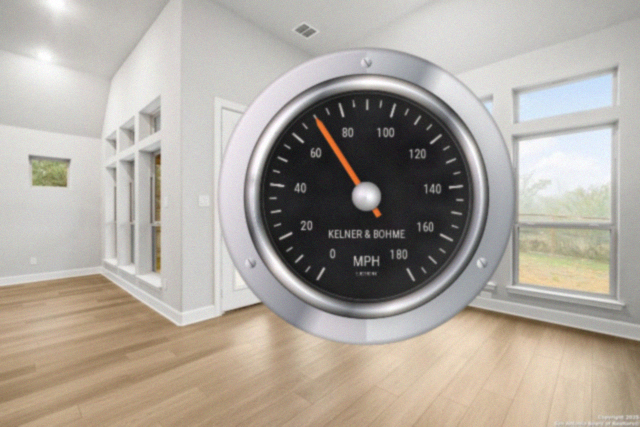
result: 70; mph
